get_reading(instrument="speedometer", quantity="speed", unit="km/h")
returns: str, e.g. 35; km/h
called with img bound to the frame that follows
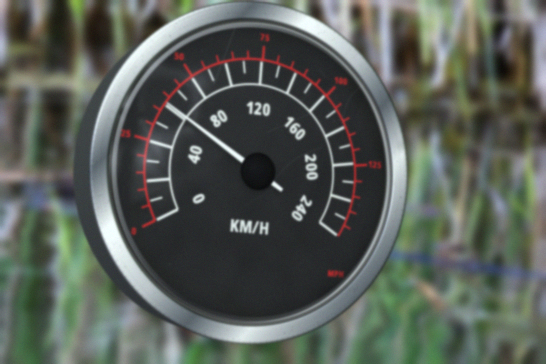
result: 60; km/h
